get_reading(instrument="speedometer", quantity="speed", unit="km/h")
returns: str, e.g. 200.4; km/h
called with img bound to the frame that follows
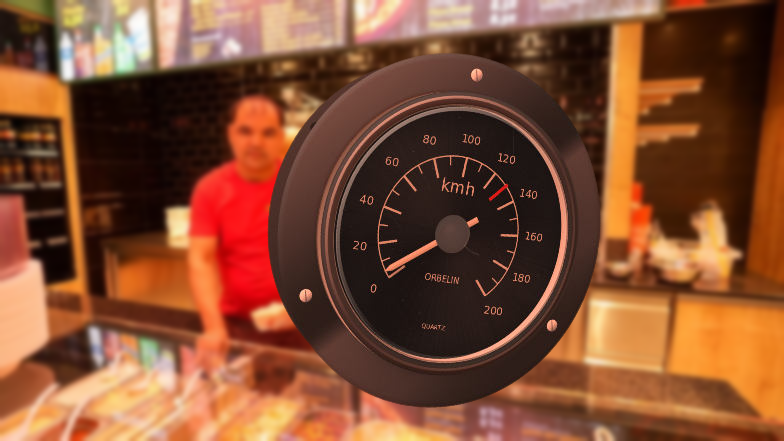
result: 5; km/h
